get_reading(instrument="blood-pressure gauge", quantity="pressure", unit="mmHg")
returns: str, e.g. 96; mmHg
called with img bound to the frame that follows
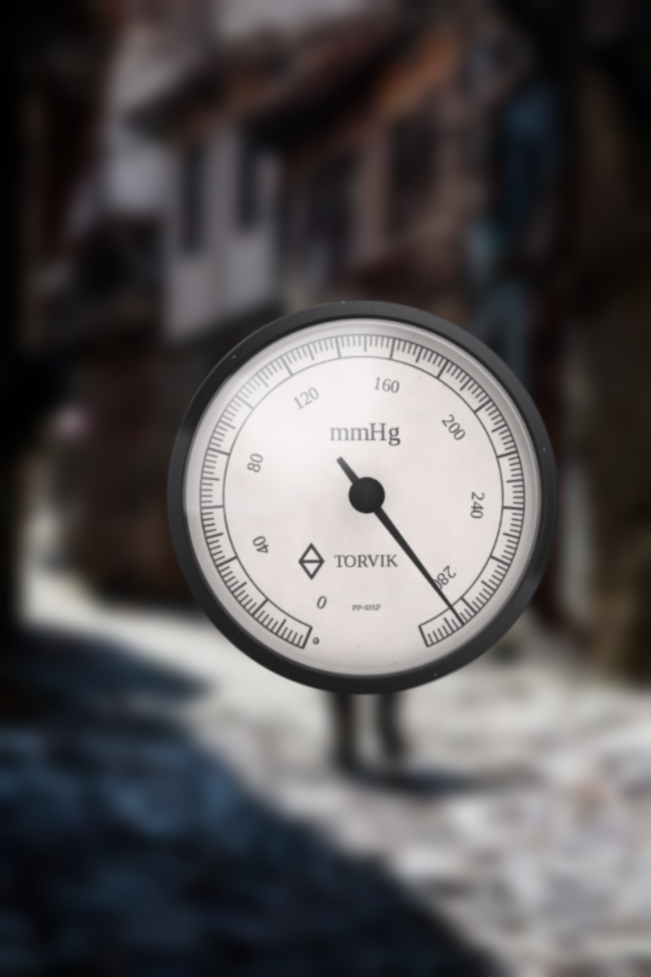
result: 286; mmHg
